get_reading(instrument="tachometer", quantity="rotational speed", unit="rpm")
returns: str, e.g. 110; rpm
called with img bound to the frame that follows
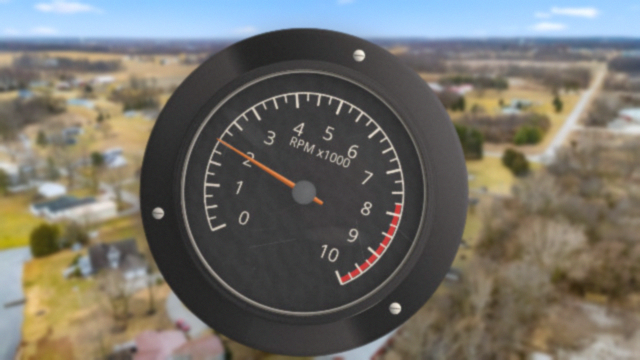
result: 2000; rpm
